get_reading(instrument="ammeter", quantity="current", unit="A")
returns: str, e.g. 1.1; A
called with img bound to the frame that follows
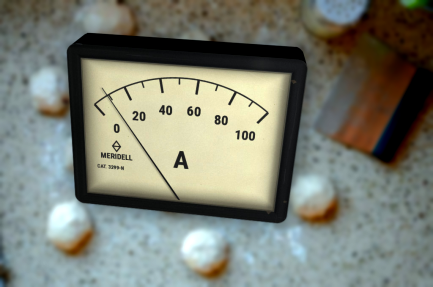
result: 10; A
